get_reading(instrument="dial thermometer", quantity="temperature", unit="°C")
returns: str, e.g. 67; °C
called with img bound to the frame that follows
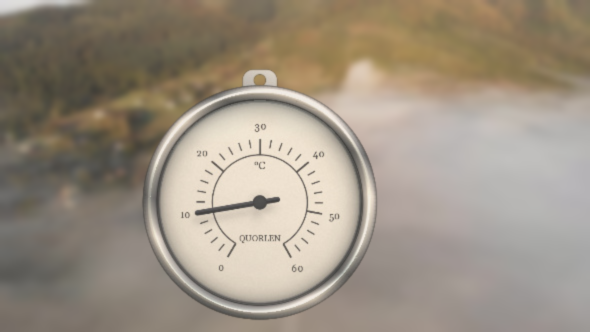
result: 10; °C
